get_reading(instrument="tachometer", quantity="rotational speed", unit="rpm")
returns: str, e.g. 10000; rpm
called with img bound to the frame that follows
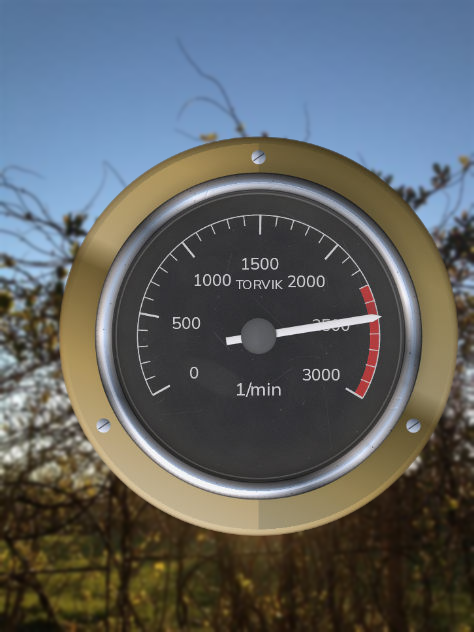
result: 2500; rpm
